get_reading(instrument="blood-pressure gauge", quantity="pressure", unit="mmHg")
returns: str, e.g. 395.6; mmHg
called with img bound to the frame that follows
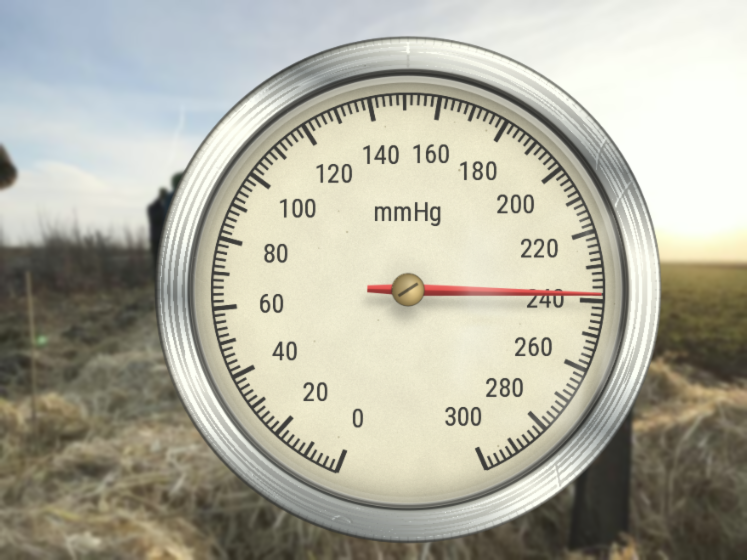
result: 238; mmHg
